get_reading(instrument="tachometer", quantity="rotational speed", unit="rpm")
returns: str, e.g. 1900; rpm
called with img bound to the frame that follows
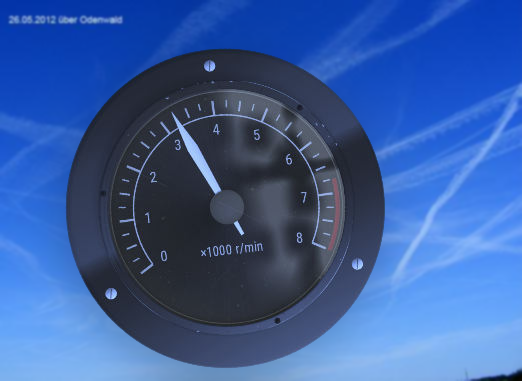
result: 3250; rpm
